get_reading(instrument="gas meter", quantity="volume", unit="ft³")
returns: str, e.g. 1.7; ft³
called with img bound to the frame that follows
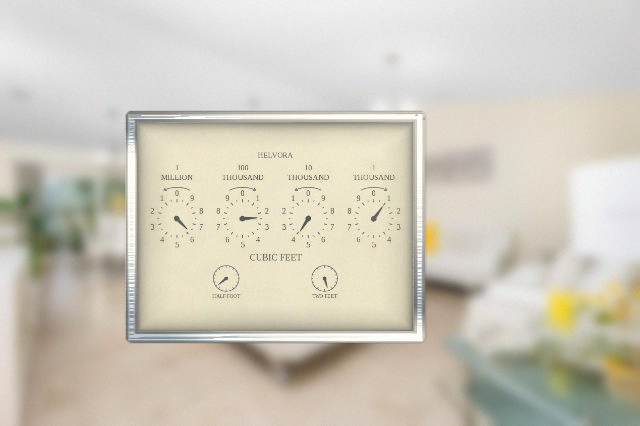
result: 624100; ft³
